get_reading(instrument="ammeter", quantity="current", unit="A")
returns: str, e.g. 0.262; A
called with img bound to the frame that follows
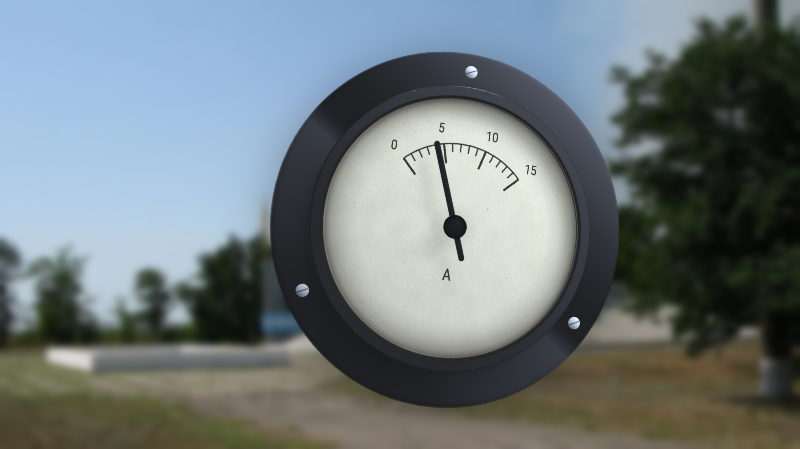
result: 4; A
